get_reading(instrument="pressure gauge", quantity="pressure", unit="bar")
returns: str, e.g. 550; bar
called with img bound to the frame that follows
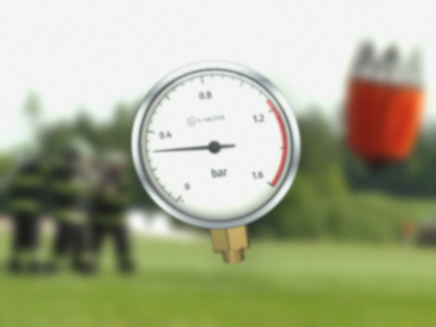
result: 0.3; bar
